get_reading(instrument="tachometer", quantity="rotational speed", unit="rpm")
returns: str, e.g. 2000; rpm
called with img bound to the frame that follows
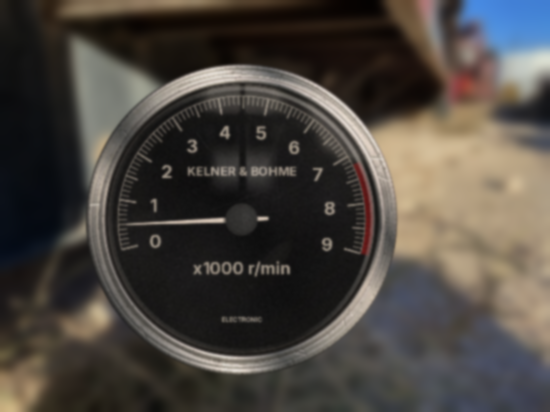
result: 500; rpm
